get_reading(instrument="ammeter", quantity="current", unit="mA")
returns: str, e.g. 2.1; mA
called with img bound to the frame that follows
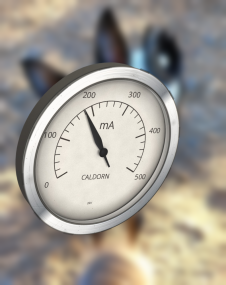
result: 180; mA
